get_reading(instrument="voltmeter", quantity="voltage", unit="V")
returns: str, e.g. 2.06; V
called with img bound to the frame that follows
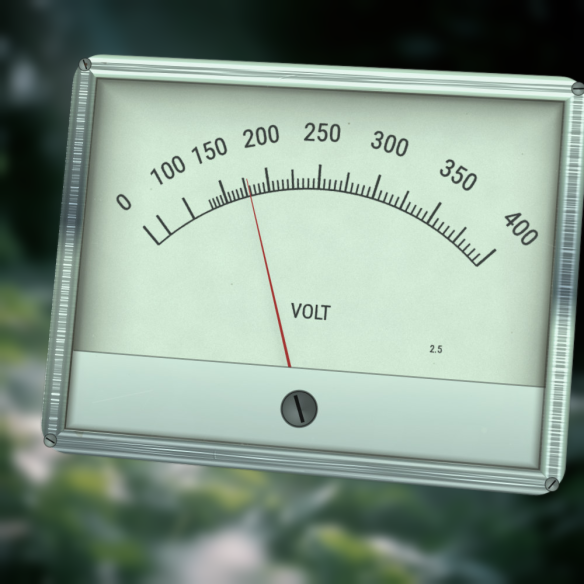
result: 180; V
